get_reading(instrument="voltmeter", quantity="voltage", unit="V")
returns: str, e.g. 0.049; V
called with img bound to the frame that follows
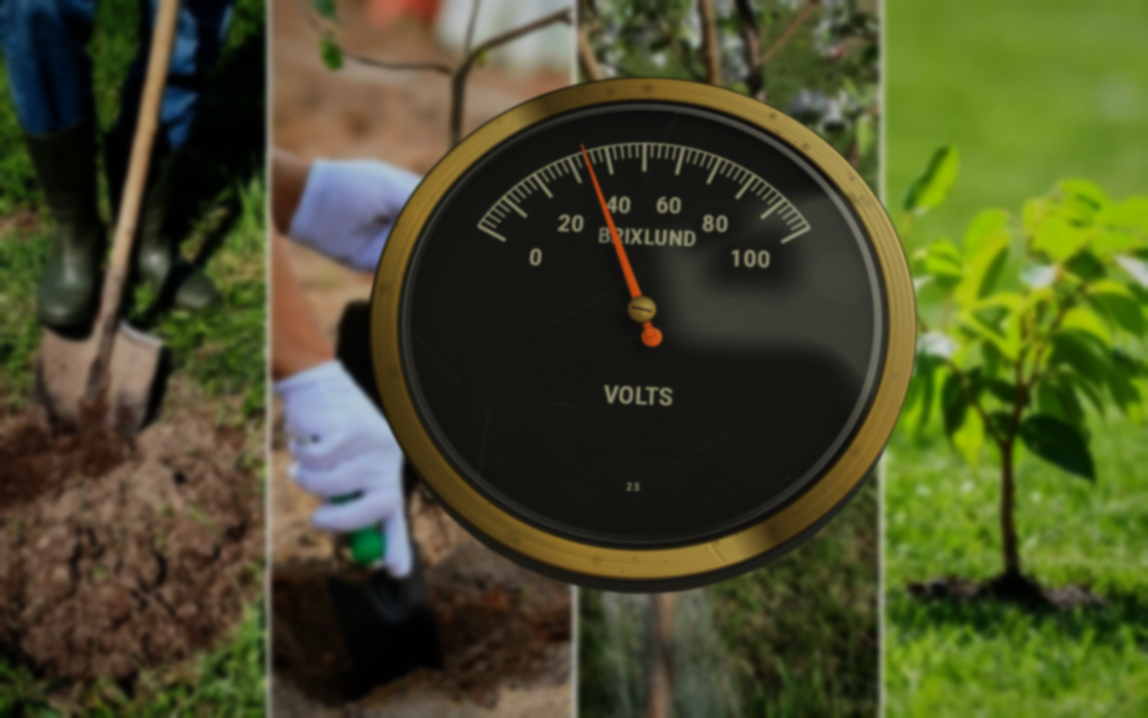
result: 34; V
